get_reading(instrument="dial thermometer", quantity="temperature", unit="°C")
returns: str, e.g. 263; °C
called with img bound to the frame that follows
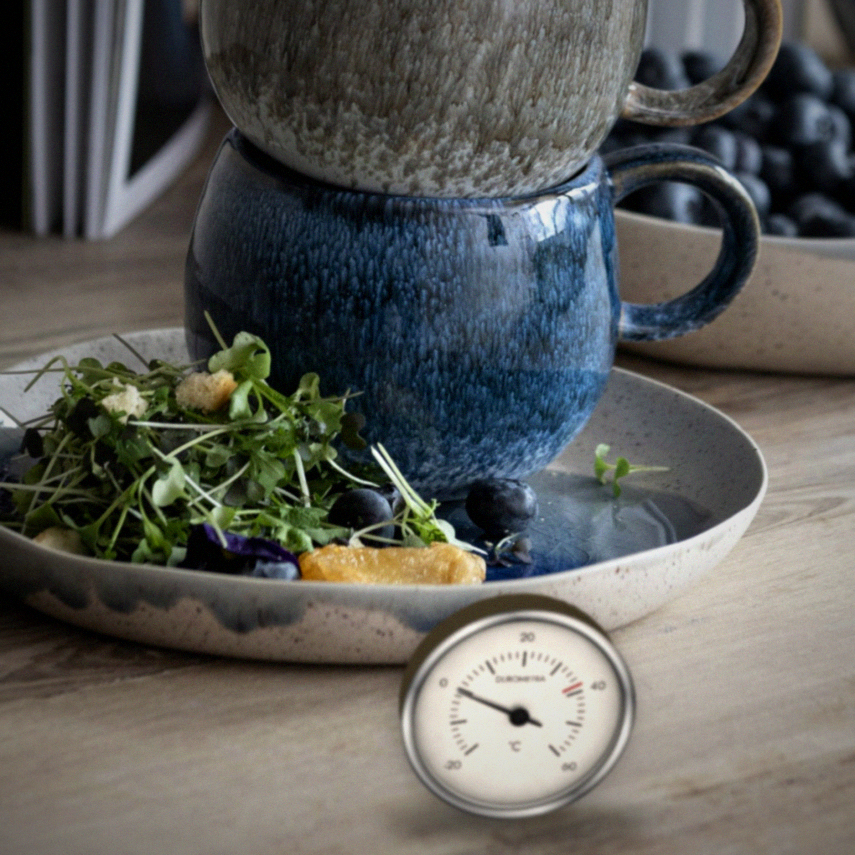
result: 0; °C
